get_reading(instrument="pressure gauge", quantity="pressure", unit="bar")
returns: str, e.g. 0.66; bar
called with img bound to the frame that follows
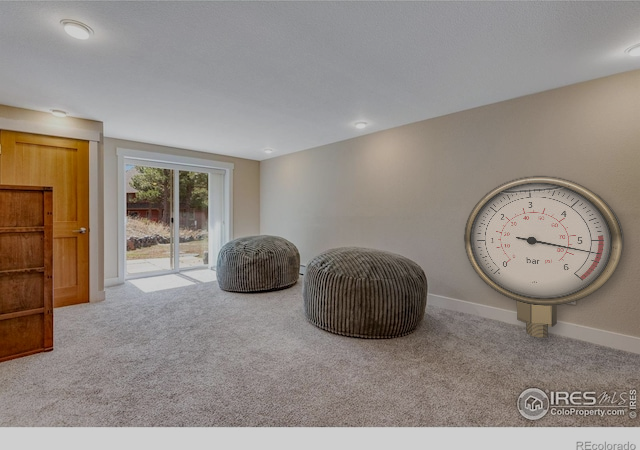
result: 5.3; bar
